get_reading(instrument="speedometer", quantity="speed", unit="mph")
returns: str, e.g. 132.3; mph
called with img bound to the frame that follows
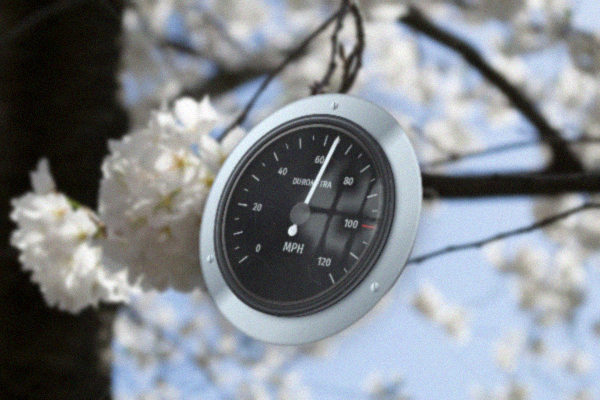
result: 65; mph
